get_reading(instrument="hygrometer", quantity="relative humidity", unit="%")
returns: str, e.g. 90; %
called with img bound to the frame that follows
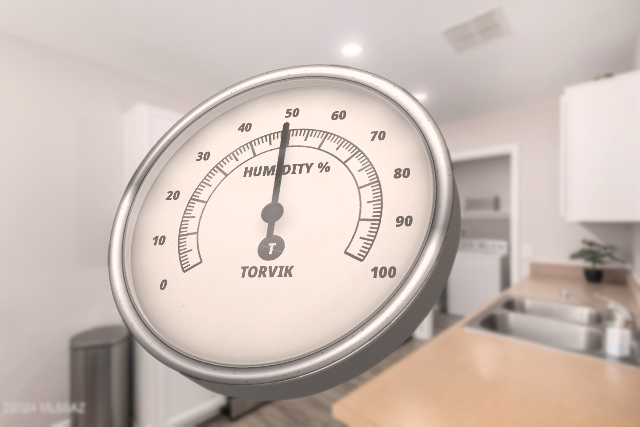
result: 50; %
